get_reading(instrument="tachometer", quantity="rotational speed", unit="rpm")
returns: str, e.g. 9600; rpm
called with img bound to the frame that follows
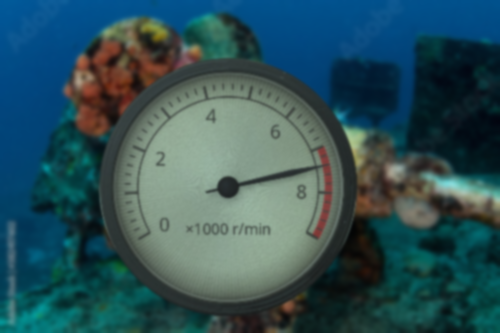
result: 7400; rpm
